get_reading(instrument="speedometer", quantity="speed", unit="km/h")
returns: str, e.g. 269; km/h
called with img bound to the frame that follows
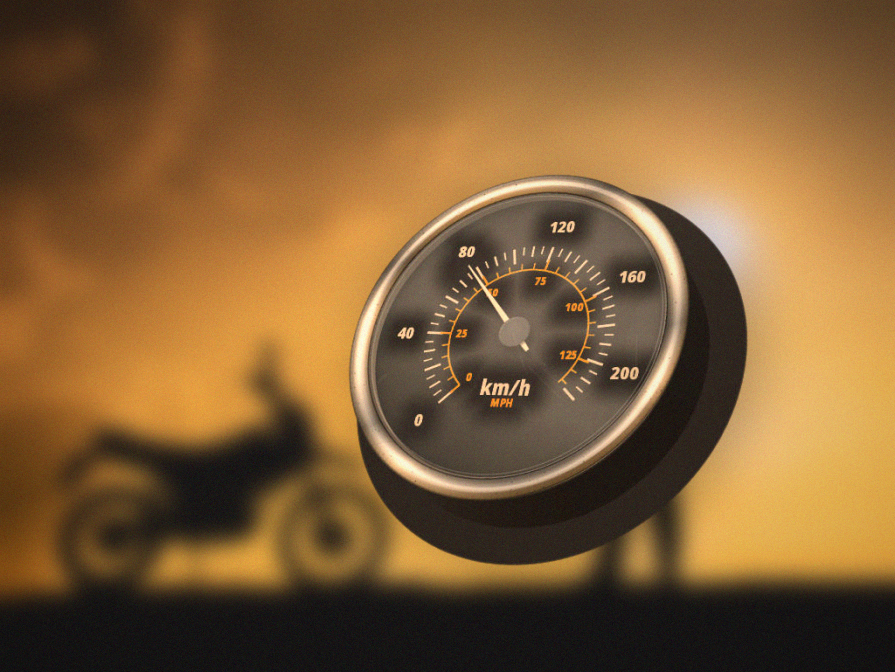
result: 77.5; km/h
